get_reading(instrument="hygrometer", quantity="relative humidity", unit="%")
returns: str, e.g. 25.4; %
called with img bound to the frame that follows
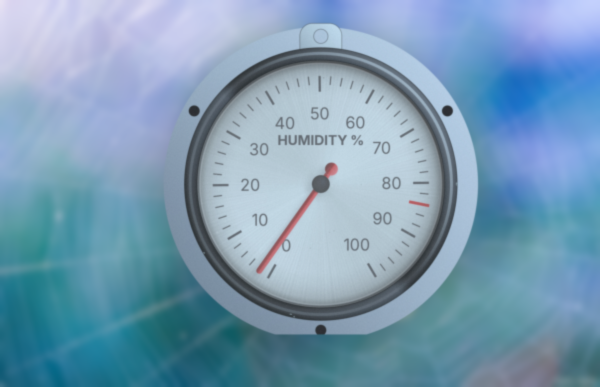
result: 2; %
